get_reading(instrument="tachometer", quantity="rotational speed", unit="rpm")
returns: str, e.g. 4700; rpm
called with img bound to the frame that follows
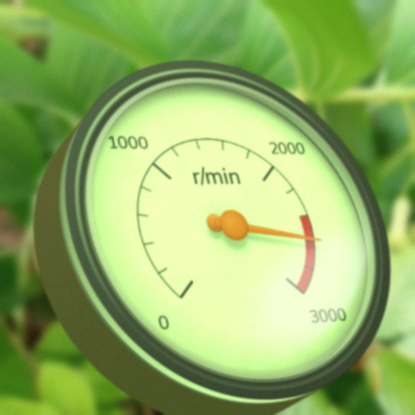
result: 2600; rpm
